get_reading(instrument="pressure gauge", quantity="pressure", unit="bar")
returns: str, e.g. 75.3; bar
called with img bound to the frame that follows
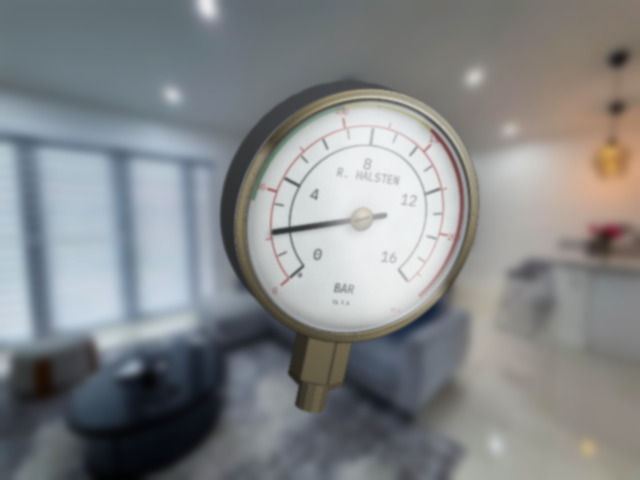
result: 2; bar
